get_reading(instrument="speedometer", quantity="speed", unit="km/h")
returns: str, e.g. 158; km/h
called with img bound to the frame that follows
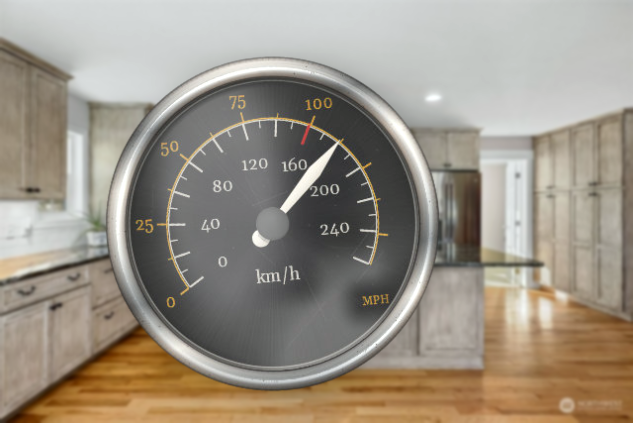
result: 180; km/h
